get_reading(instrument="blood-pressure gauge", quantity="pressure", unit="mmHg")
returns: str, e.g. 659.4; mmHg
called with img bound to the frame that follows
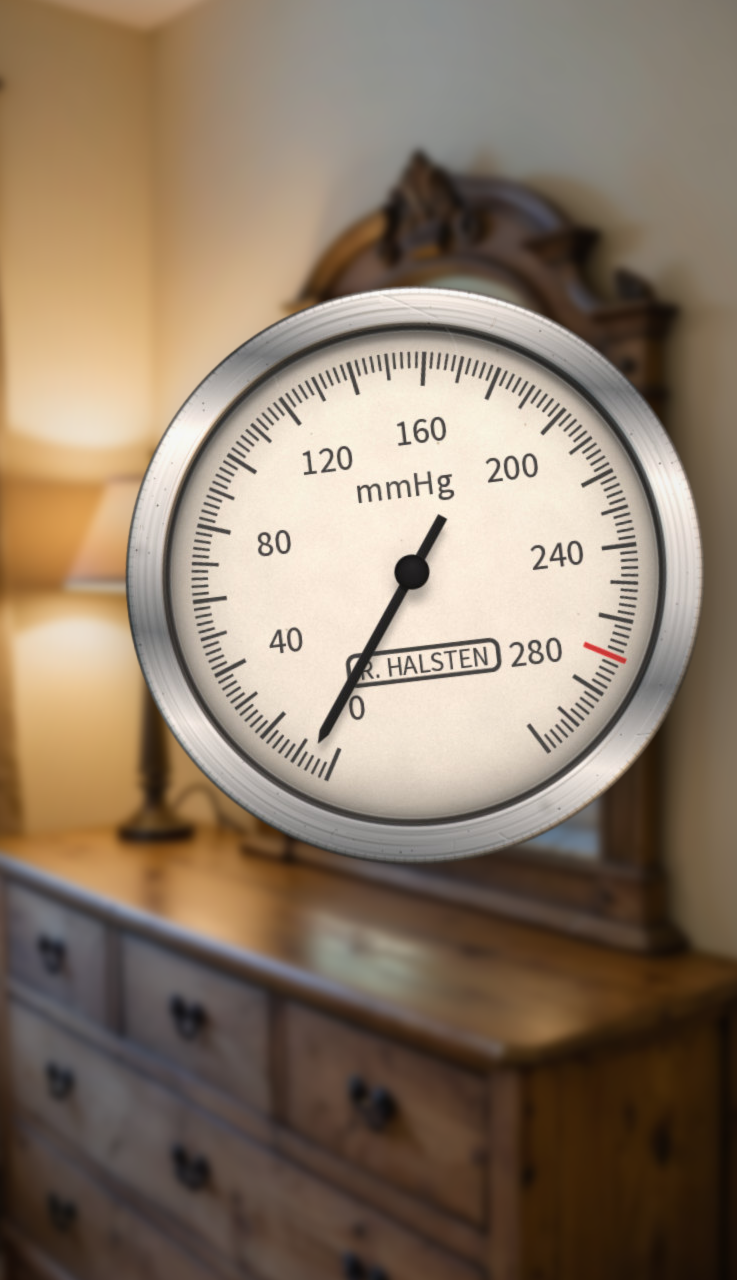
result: 6; mmHg
